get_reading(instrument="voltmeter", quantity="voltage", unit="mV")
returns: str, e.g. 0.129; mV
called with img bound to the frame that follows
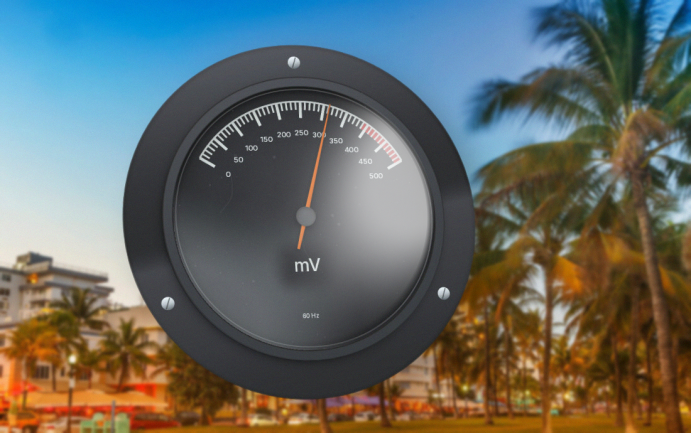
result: 310; mV
